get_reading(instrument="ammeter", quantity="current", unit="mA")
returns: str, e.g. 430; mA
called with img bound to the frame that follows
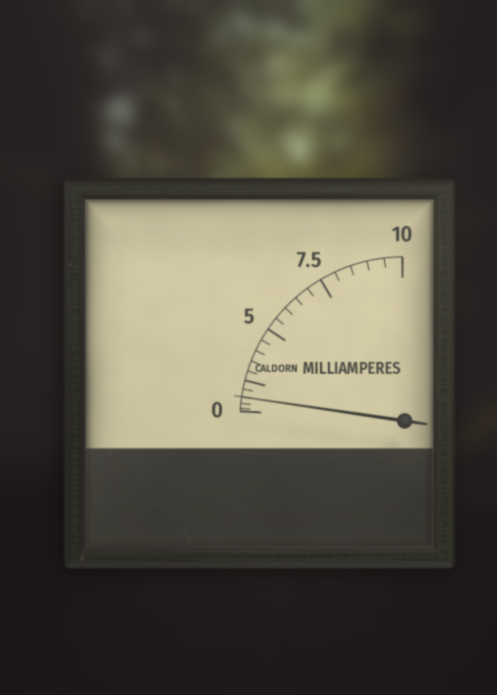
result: 1.5; mA
